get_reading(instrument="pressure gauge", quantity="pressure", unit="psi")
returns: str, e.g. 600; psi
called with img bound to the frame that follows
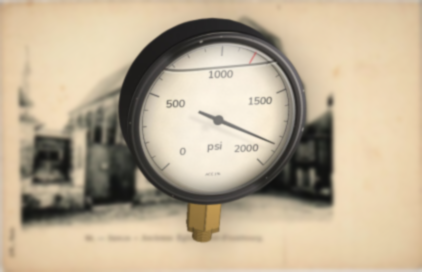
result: 1850; psi
